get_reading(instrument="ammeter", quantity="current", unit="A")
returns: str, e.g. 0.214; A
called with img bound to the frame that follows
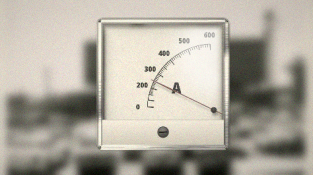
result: 250; A
